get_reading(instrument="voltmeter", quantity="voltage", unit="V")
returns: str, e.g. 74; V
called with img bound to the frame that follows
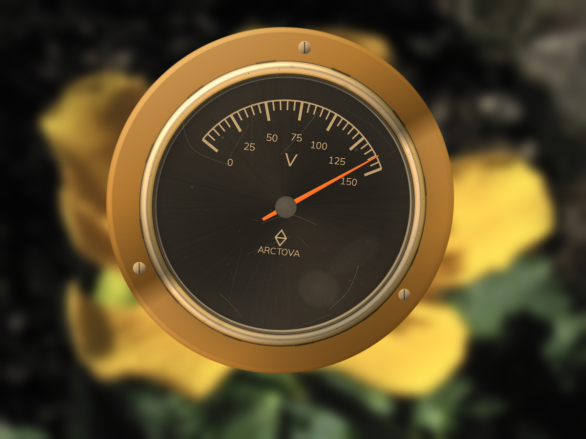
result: 140; V
